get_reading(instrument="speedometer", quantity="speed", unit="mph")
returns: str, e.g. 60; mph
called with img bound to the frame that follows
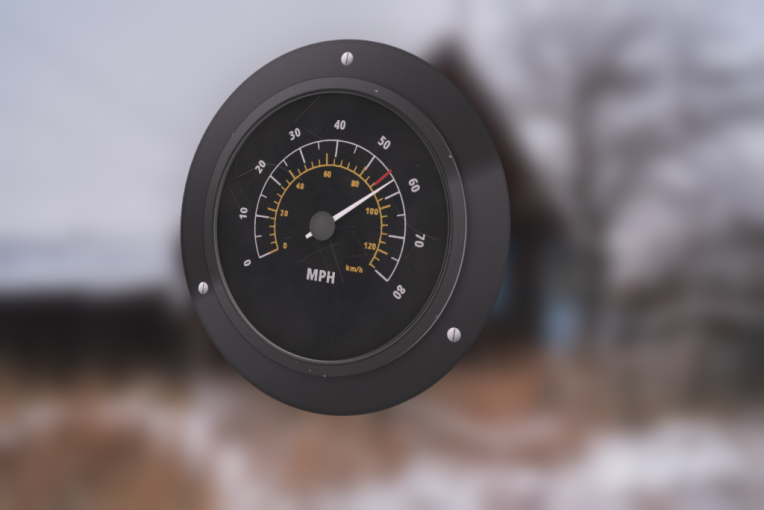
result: 57.5; mph
